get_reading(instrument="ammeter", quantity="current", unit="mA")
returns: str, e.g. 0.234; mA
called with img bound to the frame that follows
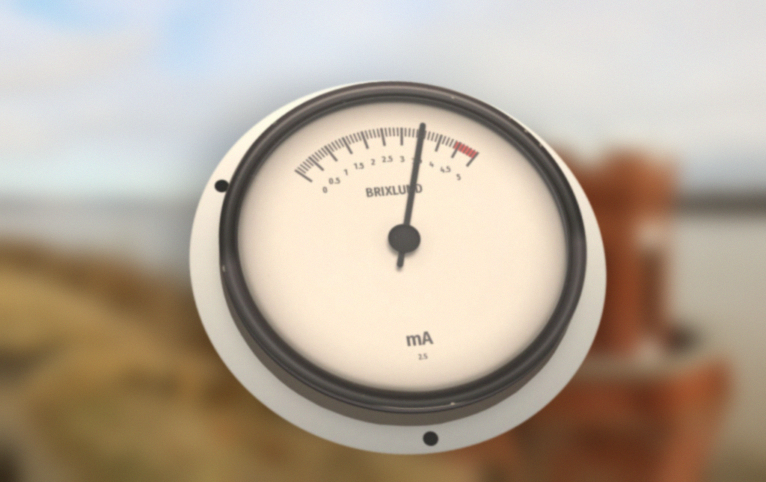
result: 3.5; mA
